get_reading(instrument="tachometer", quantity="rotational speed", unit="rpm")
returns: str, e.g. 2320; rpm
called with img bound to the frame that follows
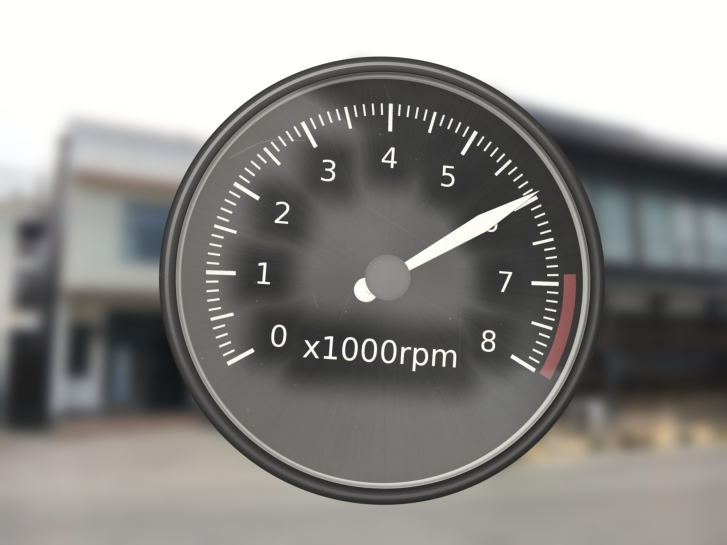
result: 5950; rpm
